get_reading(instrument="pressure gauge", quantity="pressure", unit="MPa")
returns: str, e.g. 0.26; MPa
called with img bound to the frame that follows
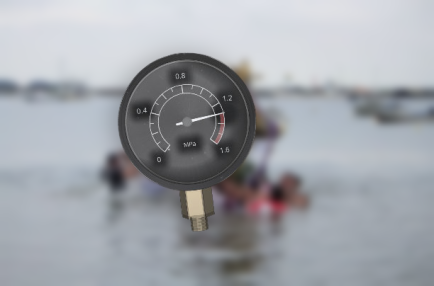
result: 1.3; MPa
